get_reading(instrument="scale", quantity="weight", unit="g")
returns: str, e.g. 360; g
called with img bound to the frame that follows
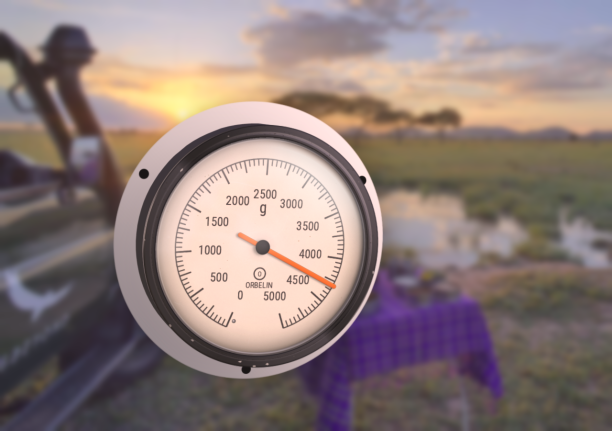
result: 4300; g
